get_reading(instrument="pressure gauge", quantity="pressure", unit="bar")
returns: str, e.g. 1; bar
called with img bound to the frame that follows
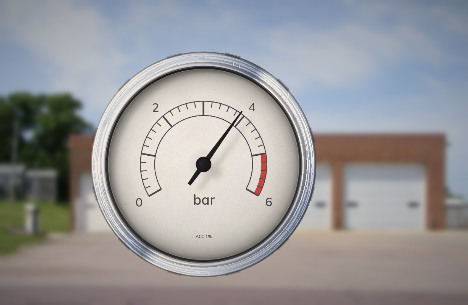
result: 3.9; bar
